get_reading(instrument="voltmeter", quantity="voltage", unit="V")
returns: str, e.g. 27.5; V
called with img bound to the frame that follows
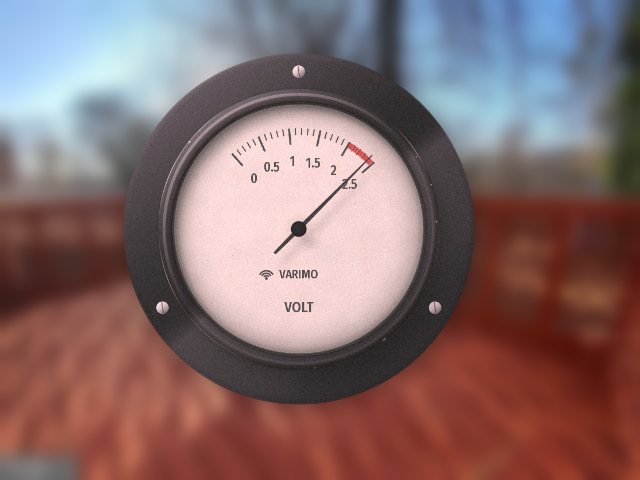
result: 2.4; V
